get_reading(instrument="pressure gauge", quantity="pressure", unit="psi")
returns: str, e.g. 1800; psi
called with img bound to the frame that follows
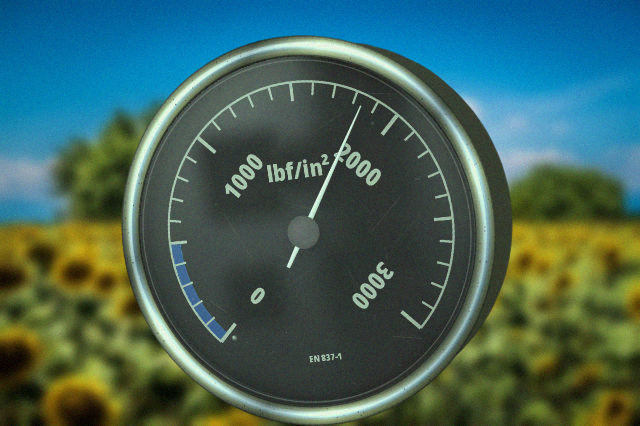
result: 1850; psi
